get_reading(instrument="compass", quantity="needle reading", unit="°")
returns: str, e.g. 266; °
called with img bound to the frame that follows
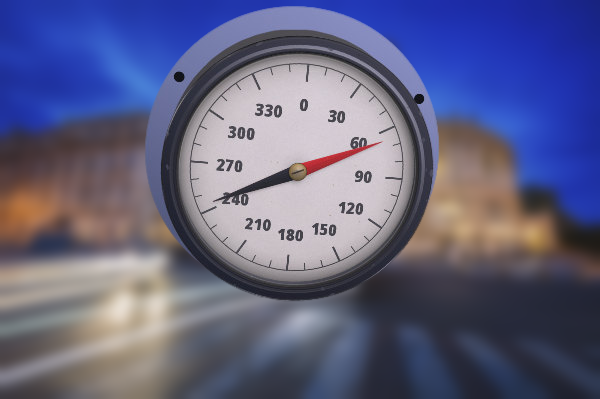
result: 65; °
